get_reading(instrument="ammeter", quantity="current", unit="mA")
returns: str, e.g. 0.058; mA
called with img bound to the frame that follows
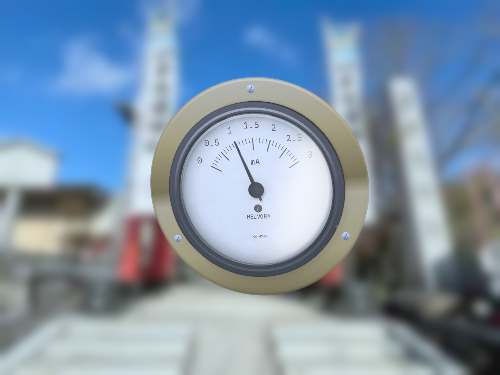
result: 1; mA
